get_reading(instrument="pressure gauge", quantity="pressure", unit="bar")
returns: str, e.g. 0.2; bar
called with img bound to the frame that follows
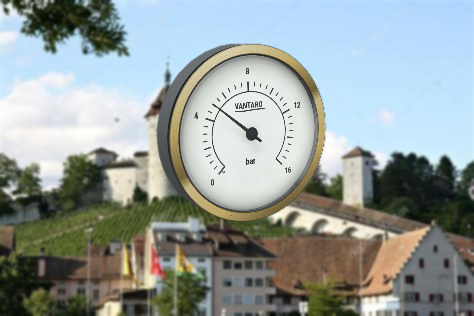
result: 5; bar
